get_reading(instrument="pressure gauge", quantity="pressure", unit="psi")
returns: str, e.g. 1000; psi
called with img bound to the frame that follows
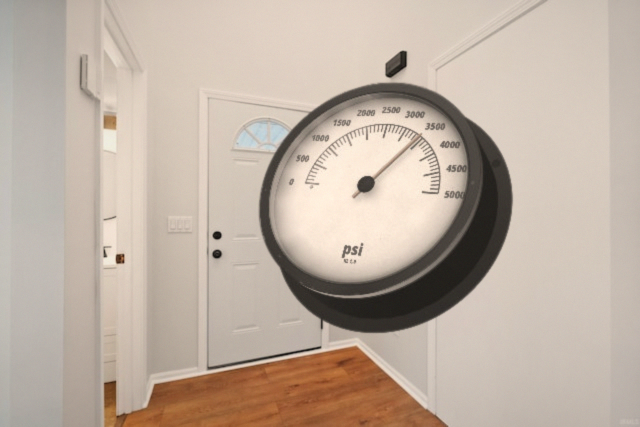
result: 3500; psi
